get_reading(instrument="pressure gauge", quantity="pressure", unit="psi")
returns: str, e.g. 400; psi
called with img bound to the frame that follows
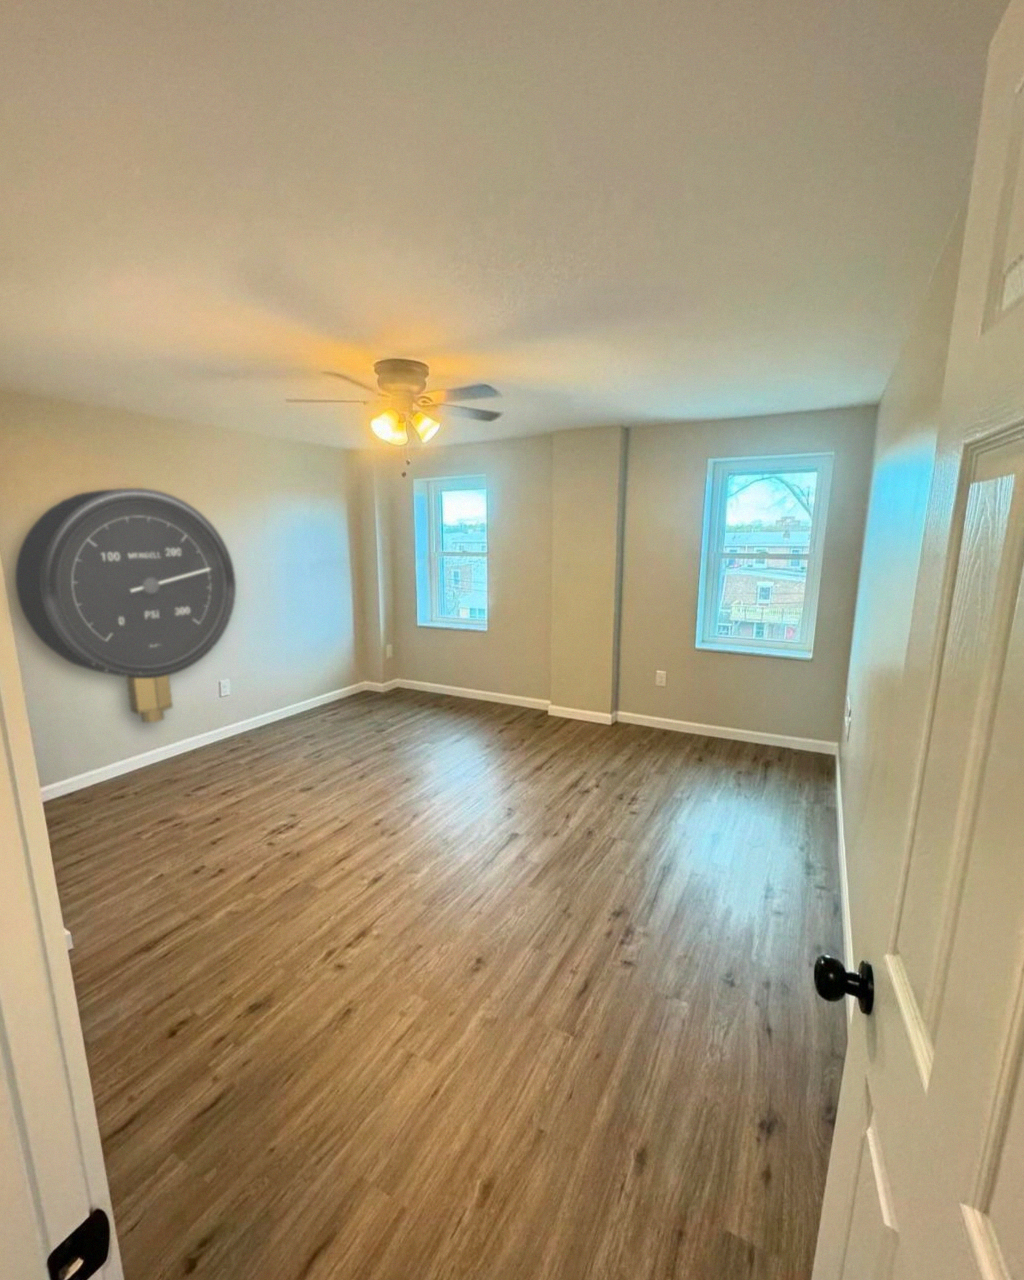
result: 240; psi
